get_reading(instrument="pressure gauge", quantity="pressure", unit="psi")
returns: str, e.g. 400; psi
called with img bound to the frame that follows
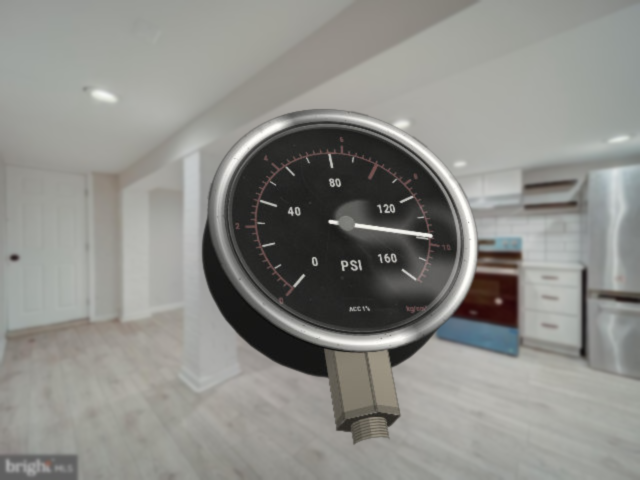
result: 140; psi
